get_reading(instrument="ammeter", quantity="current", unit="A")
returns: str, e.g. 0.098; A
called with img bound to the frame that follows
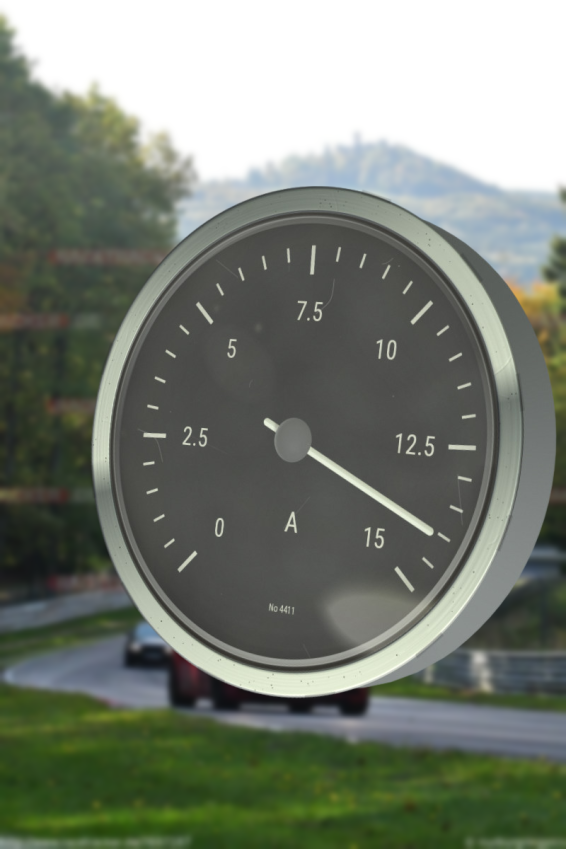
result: 14; A
